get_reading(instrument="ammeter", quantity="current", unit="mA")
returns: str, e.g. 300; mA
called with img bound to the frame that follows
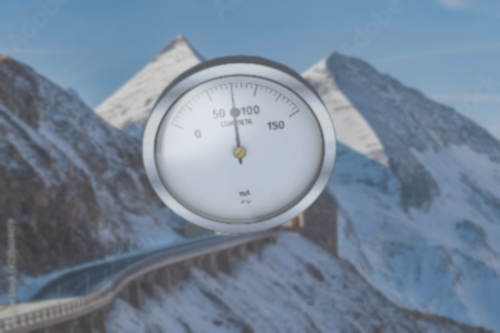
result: 75; mA
